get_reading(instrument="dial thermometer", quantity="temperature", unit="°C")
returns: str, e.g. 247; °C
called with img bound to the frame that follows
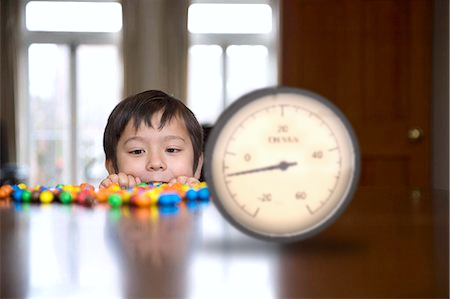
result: -6; °C
